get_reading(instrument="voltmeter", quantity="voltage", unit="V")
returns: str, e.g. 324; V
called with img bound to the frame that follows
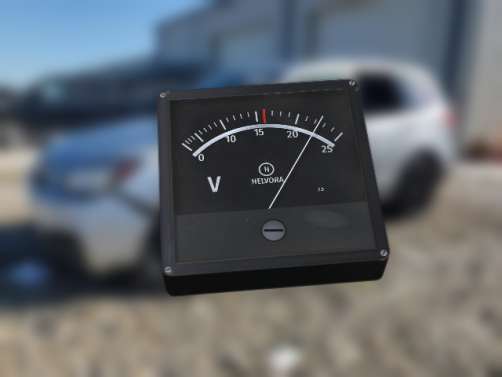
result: 22.5; V
